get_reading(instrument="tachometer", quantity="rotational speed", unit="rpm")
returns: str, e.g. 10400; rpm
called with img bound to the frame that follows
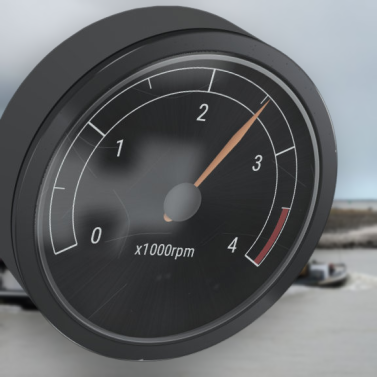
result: 2500; rpm
